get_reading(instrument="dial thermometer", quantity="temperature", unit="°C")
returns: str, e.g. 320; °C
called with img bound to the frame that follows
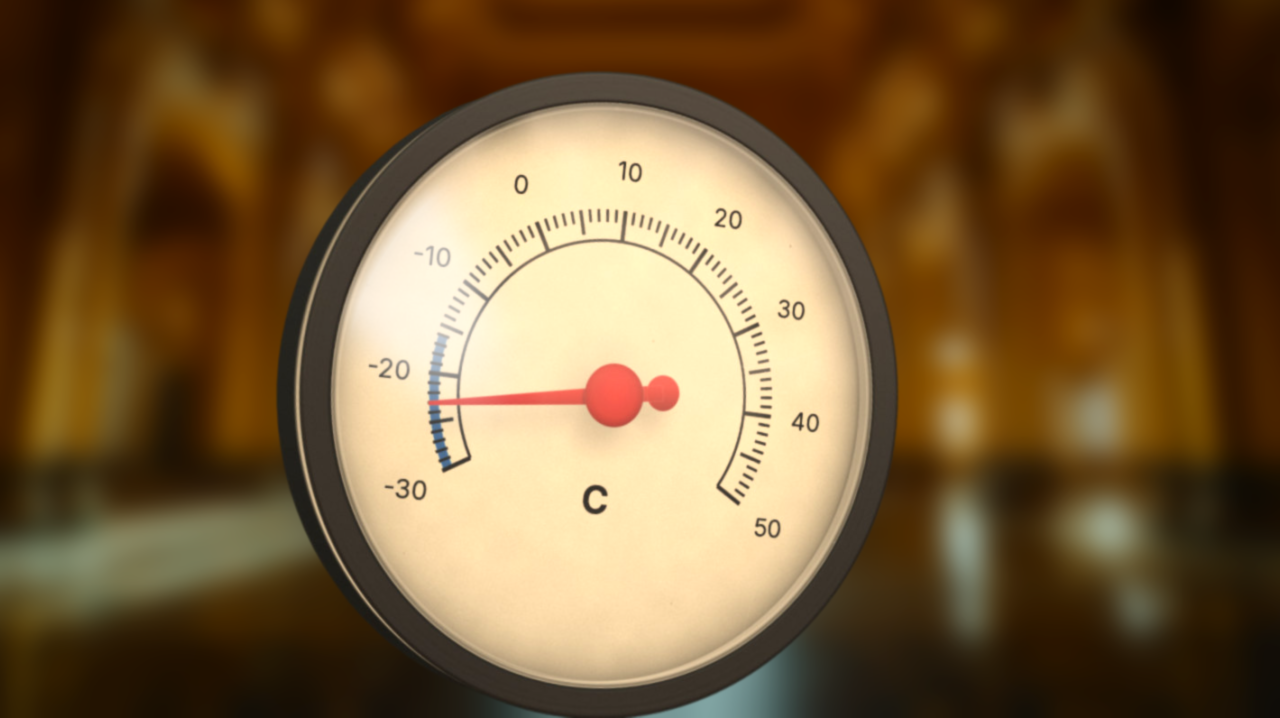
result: -23; °C
